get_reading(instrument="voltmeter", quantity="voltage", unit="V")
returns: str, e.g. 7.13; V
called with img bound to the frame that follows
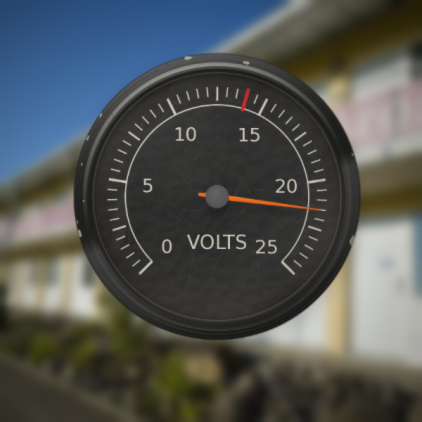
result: 21.5; V
